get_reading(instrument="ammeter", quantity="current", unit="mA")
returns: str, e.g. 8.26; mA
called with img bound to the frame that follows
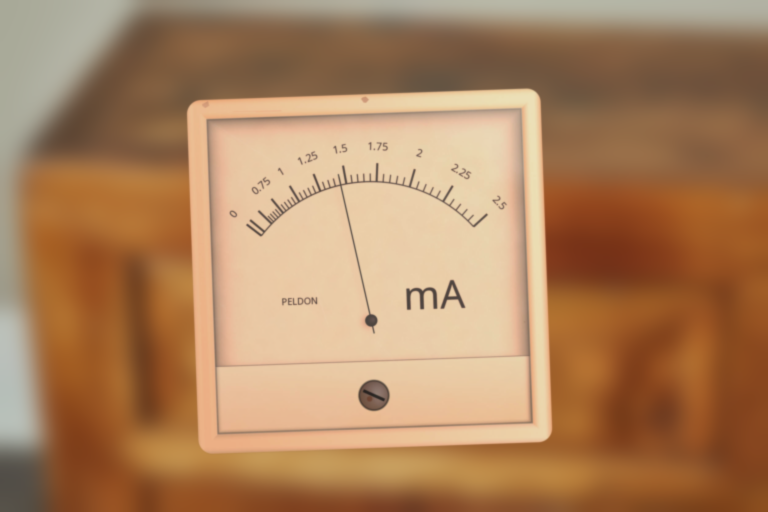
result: 1.45; mA
